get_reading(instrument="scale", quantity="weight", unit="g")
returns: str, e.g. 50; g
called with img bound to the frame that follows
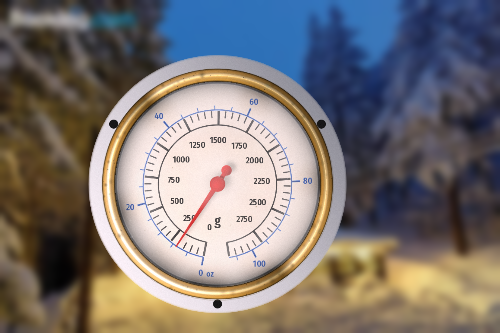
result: 200; g
